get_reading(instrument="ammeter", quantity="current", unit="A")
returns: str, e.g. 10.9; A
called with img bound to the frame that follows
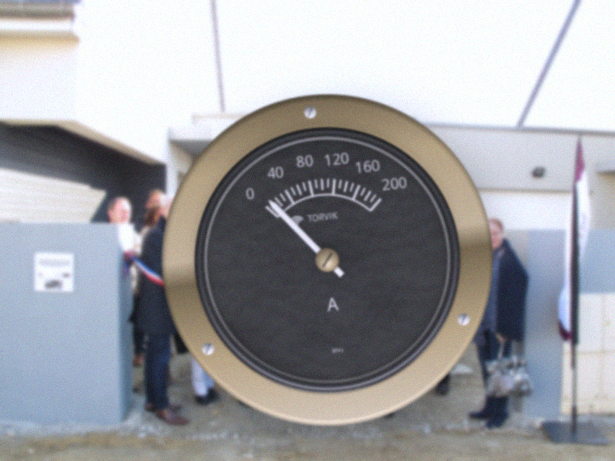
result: 10; A
